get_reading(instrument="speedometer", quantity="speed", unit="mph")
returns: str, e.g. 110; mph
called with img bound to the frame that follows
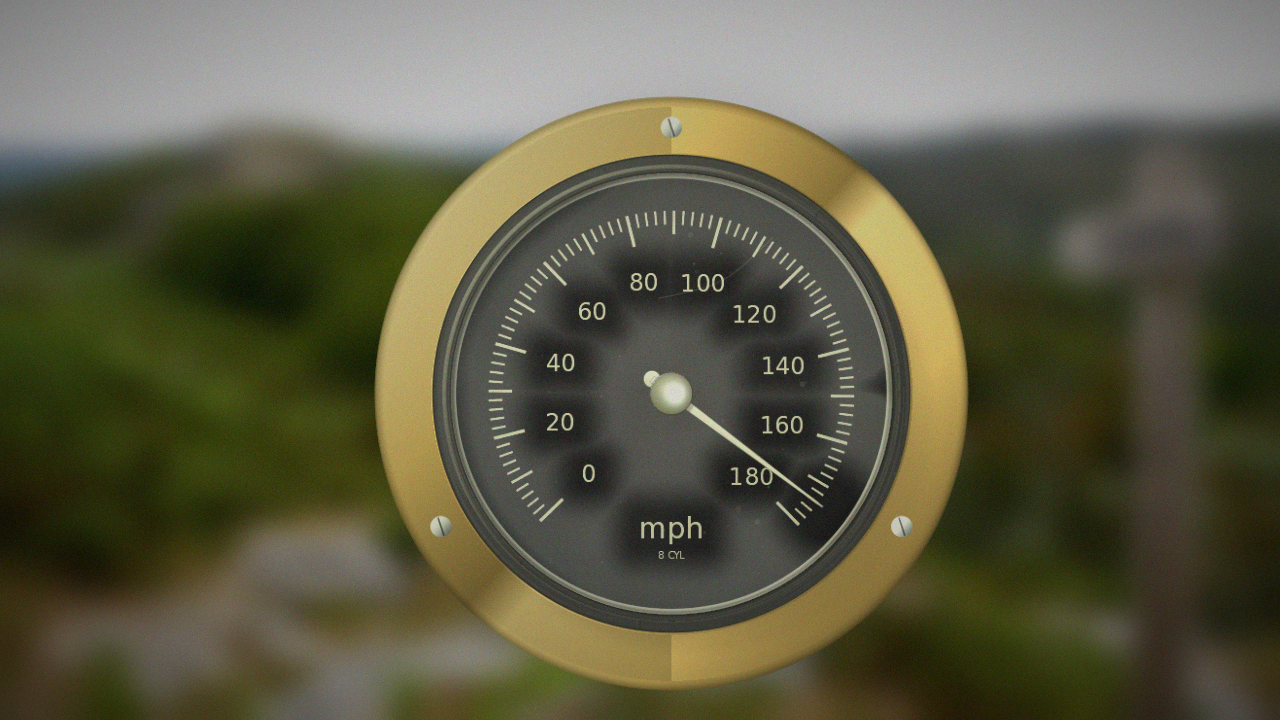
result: 174; mph
